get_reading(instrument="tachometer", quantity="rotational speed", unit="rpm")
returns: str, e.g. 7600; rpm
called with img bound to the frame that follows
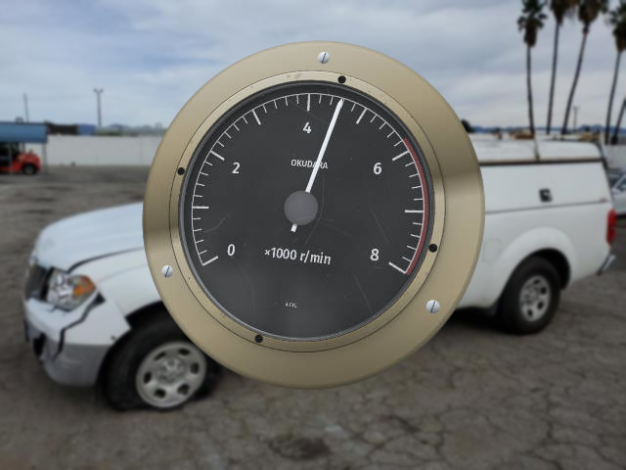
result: 4600; rpm
